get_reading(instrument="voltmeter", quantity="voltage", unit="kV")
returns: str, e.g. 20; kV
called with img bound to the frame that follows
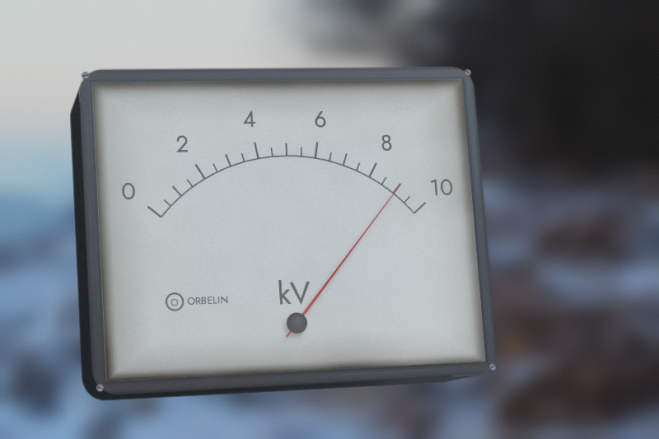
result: 9; kV
